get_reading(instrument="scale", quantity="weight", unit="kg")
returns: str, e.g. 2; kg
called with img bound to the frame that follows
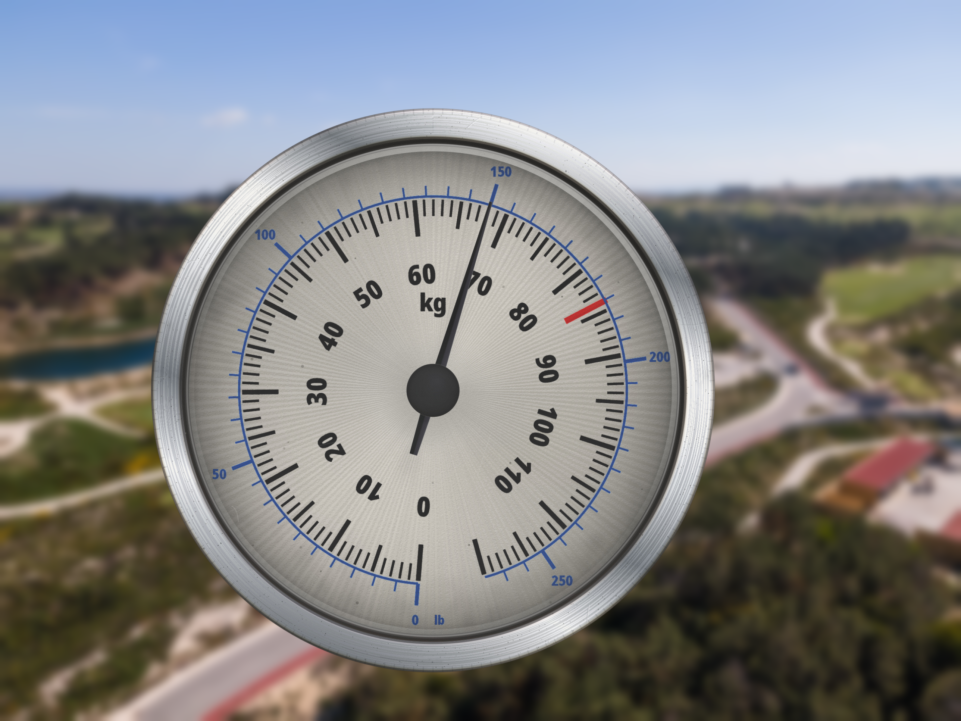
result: 68; kg
